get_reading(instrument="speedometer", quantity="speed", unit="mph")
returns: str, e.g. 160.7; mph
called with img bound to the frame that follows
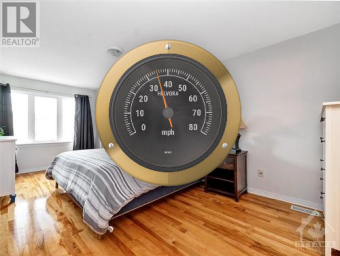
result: 35; mph
